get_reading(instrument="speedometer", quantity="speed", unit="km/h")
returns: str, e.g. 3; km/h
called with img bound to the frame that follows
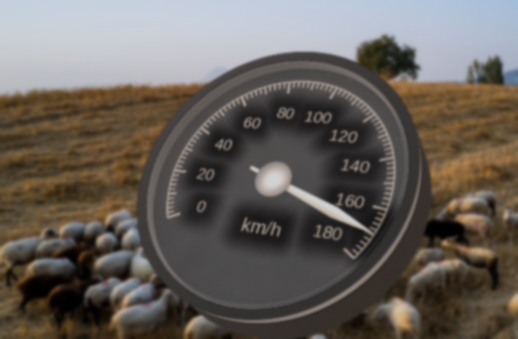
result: 170; km/h
